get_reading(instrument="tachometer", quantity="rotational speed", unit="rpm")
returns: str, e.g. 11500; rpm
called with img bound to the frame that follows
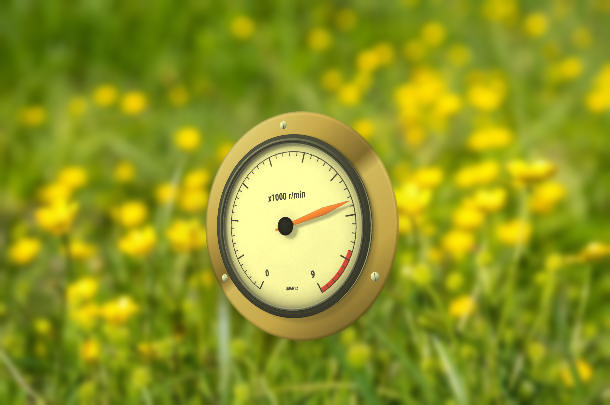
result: 6700; rpm
